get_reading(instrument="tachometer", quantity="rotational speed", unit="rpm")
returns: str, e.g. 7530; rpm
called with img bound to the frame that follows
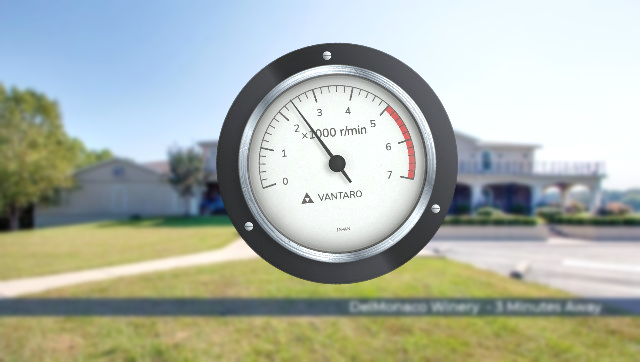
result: 2400; rpm
